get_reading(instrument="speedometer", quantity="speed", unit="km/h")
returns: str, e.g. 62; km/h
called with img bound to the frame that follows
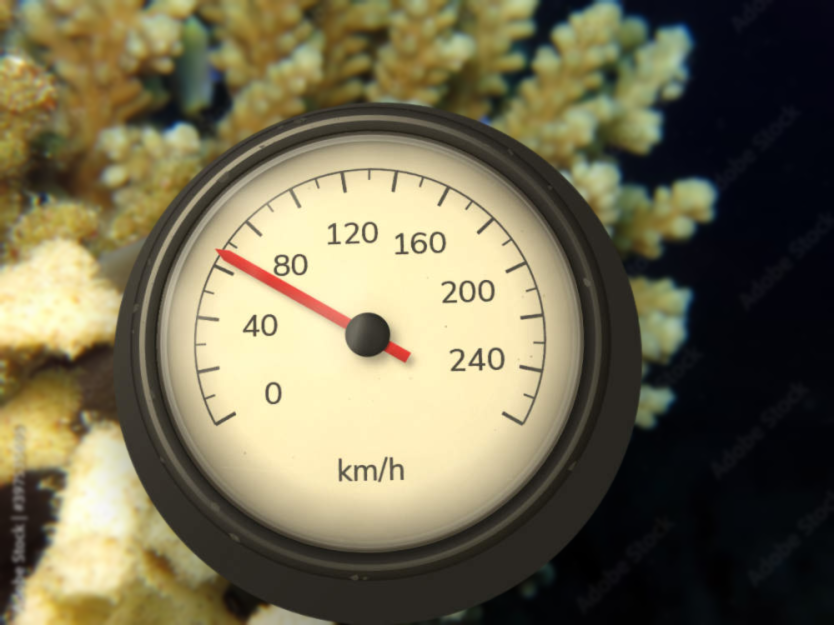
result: 65; km/h
